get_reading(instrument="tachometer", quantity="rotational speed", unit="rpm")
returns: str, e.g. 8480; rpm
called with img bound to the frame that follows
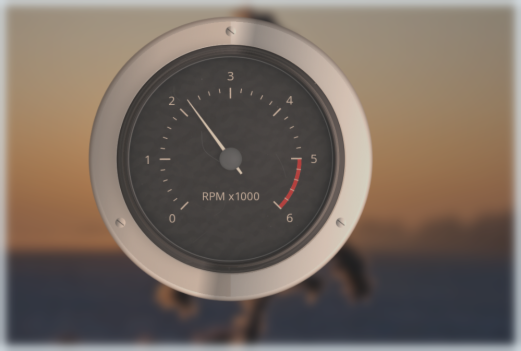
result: 2200; rpm
